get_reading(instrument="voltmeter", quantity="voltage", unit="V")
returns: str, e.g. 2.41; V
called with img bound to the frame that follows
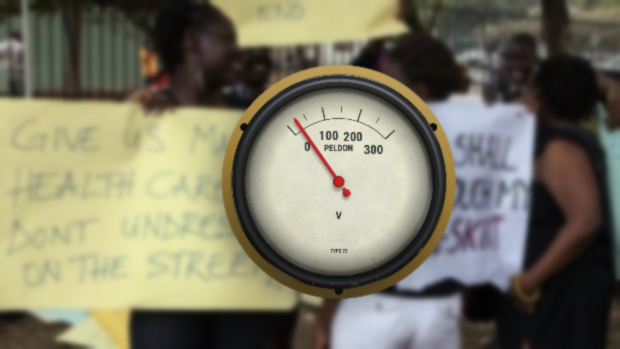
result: 25; V
